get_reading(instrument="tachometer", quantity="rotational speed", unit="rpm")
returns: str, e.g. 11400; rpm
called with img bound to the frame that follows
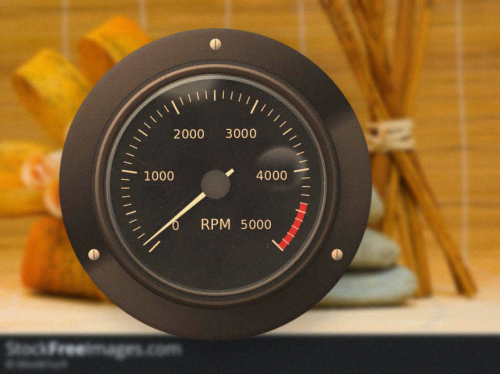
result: 100; rpm
